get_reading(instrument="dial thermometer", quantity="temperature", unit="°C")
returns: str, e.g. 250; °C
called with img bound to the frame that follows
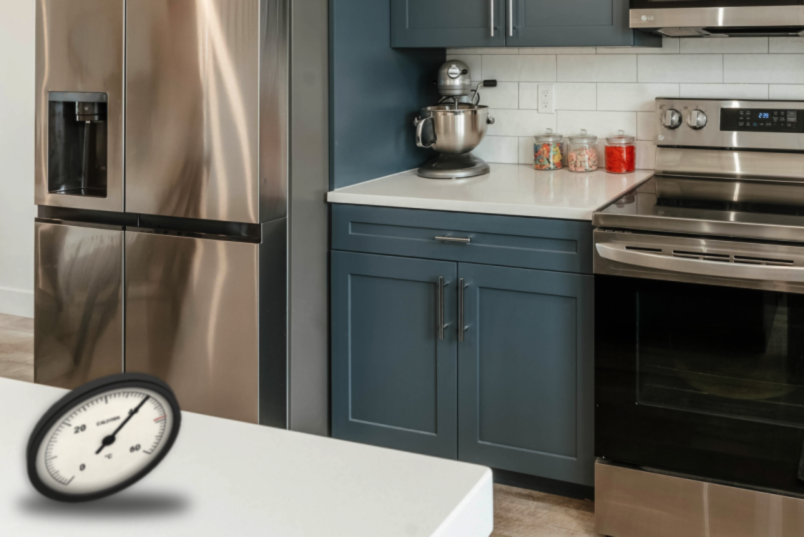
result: 40; °C
